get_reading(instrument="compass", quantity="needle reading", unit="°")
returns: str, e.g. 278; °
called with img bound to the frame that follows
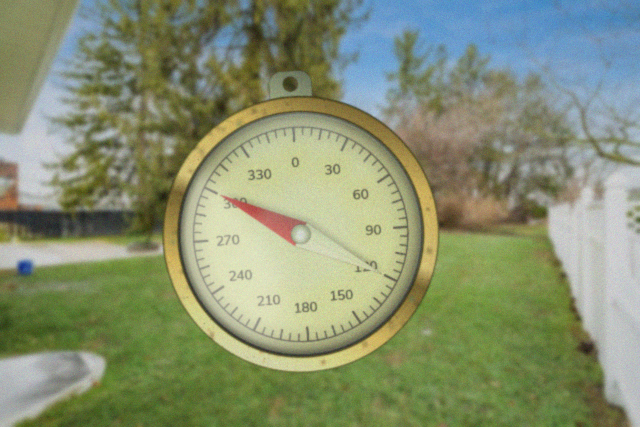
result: 300; °
